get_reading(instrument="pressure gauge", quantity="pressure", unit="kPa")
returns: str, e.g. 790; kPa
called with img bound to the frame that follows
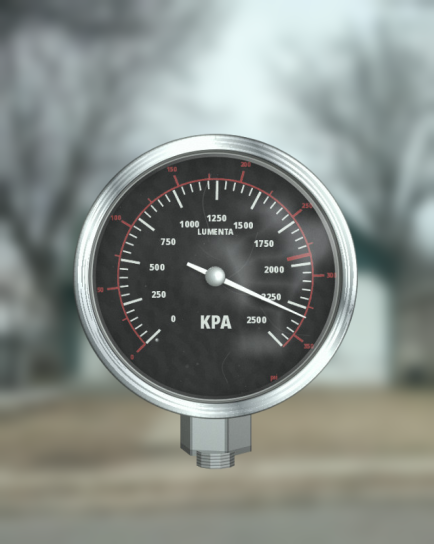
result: 2300; kPa
